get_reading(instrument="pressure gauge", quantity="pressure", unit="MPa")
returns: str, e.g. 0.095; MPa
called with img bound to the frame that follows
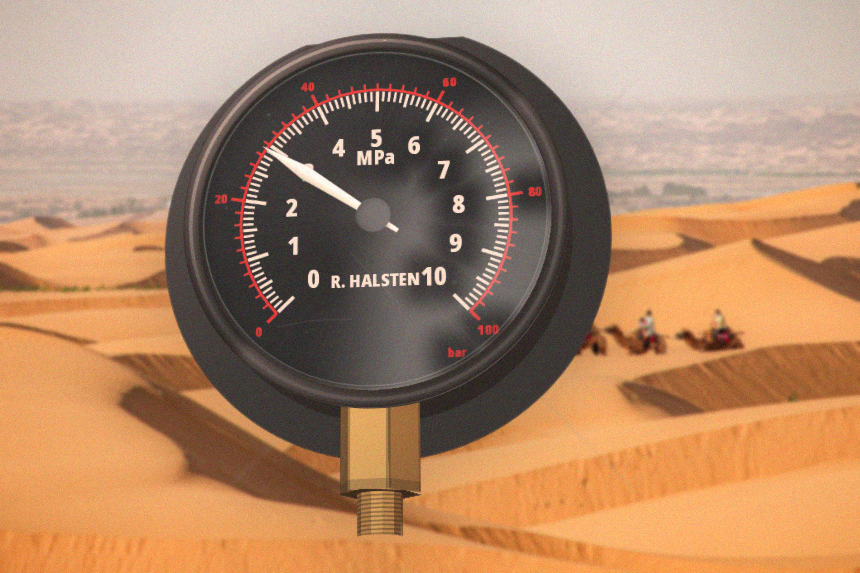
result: 2.9; MPa
